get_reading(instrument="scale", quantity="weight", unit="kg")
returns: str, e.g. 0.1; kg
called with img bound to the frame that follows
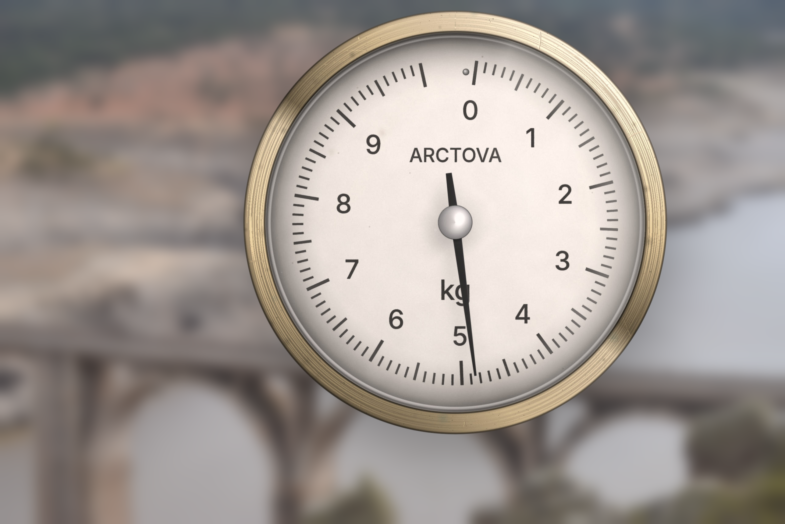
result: 4.85; kg
